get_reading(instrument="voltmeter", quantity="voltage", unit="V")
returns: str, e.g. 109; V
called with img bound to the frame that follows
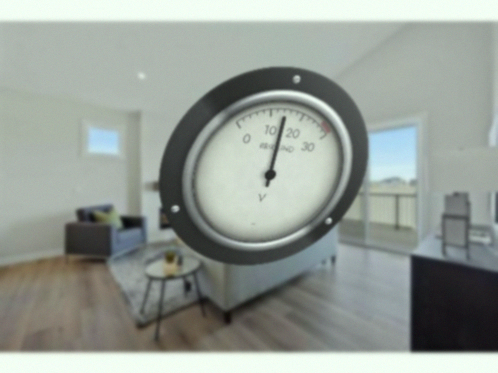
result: 14; V
